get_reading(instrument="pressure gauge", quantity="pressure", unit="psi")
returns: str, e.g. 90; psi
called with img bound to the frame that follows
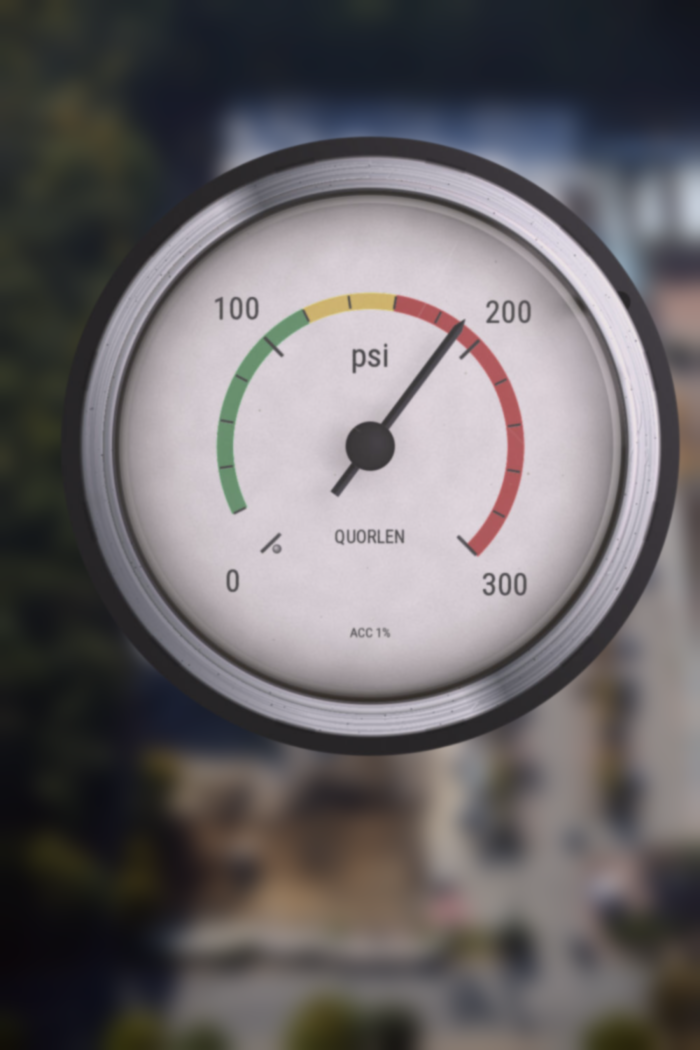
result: 190; psi
